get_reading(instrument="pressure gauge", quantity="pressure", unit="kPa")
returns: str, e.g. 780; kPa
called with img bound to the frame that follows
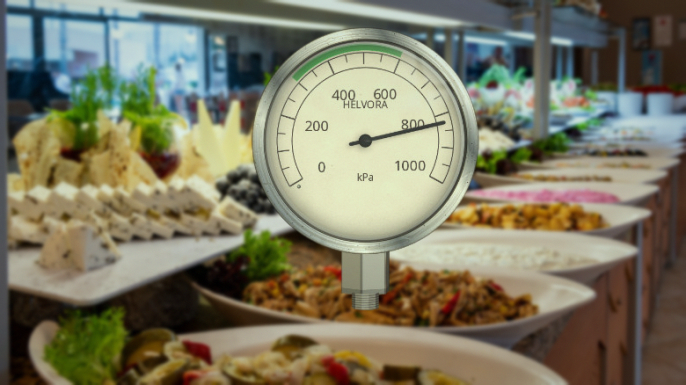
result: 825; kPa
